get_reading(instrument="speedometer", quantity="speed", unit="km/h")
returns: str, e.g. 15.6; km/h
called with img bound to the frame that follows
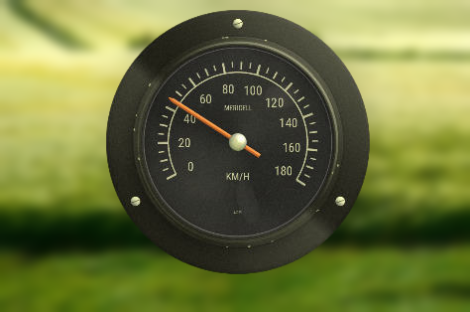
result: 45; km/h
